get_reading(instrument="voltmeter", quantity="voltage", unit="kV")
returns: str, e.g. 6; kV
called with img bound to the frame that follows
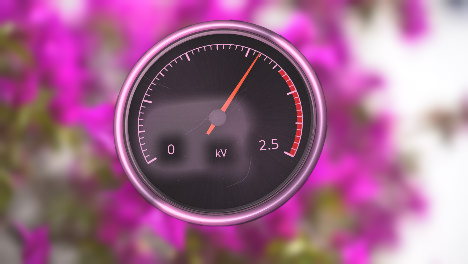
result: 1.6; kV
